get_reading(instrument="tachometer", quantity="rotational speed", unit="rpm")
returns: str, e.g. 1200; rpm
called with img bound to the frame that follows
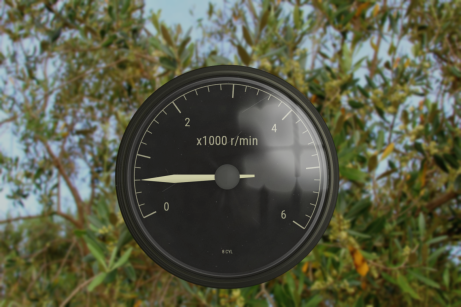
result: 600; rpm
